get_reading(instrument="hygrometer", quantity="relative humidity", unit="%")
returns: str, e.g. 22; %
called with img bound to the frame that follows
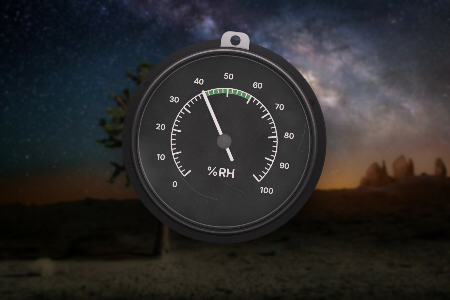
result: 40; %
